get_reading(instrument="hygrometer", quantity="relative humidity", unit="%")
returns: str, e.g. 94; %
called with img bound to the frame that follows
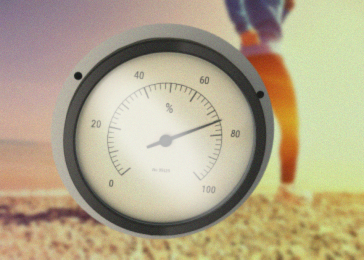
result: 74; %
